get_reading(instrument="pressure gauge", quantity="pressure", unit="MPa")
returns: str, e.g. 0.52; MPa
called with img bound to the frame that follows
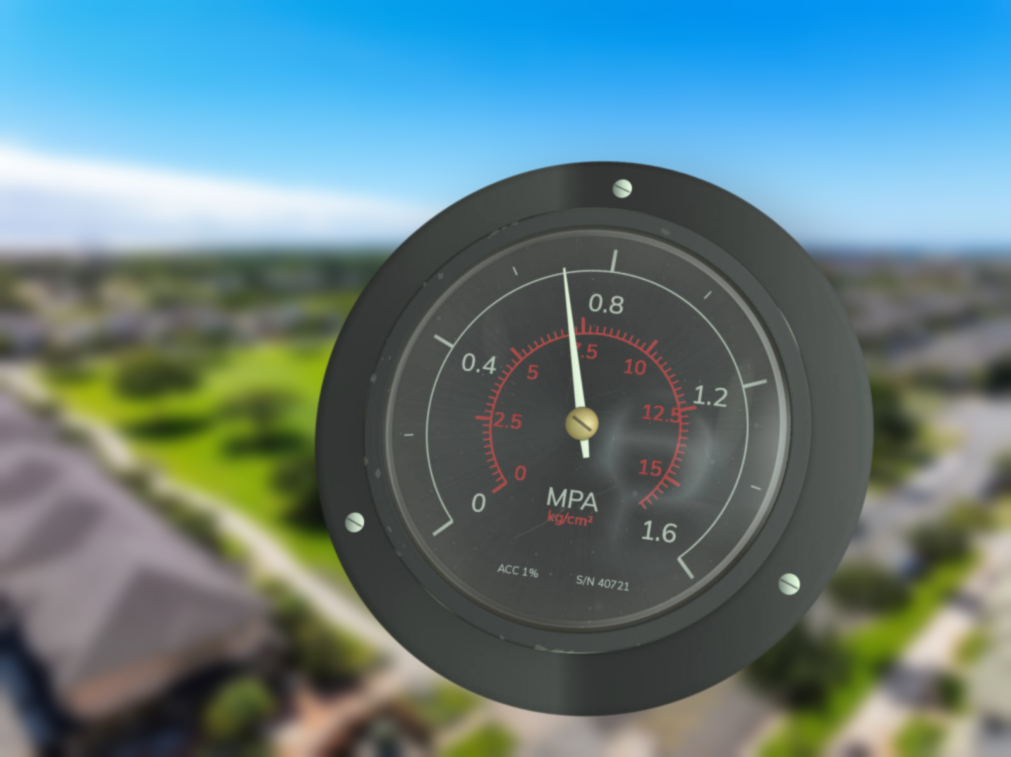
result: 0.7; MPa
